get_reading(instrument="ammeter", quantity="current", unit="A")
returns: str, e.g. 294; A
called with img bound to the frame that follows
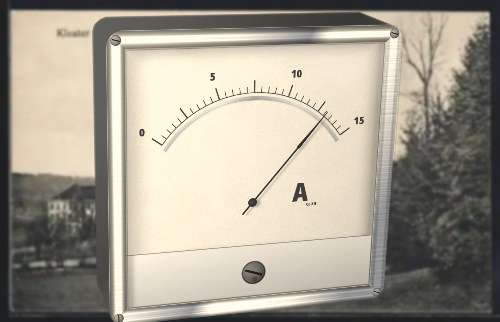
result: 13; A
